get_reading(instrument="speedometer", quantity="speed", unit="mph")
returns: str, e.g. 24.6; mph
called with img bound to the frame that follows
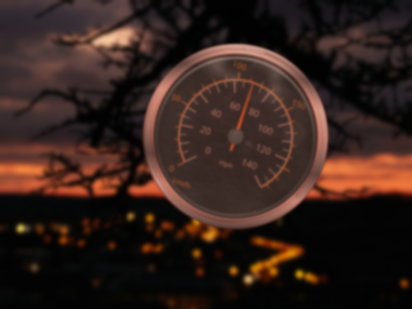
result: 70; mph
